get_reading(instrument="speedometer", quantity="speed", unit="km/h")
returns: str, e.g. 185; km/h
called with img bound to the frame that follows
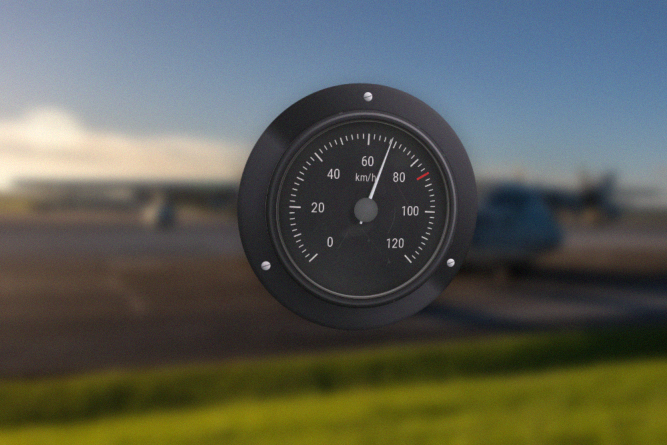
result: 68; km/h
